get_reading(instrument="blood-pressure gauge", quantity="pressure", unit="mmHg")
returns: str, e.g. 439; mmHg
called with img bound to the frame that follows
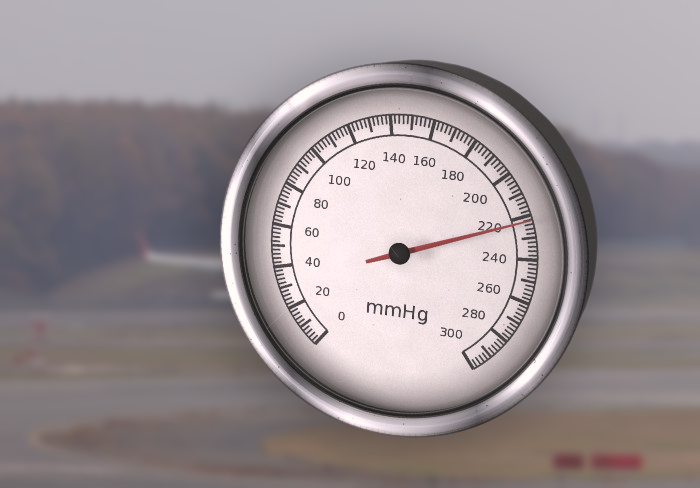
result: 222; mmHg
